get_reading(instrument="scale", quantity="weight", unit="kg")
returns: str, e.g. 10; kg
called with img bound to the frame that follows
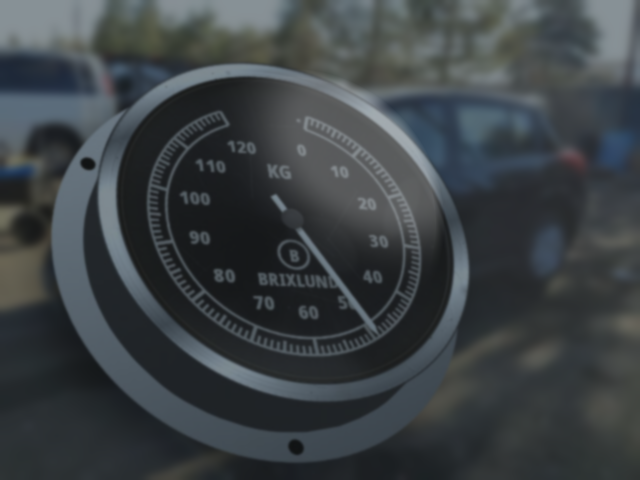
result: 50; kg
